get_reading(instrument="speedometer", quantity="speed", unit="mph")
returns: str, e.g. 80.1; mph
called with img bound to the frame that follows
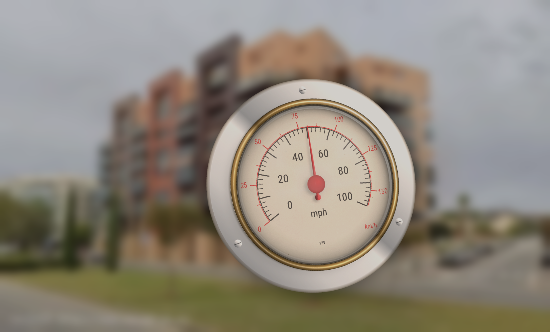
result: 50; mph
